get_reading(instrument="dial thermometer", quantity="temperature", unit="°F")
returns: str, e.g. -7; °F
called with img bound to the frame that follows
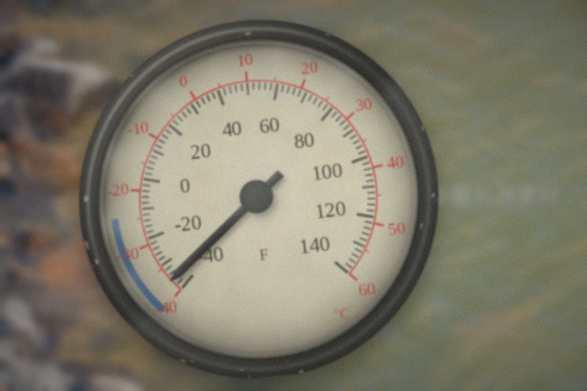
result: -36; °F
